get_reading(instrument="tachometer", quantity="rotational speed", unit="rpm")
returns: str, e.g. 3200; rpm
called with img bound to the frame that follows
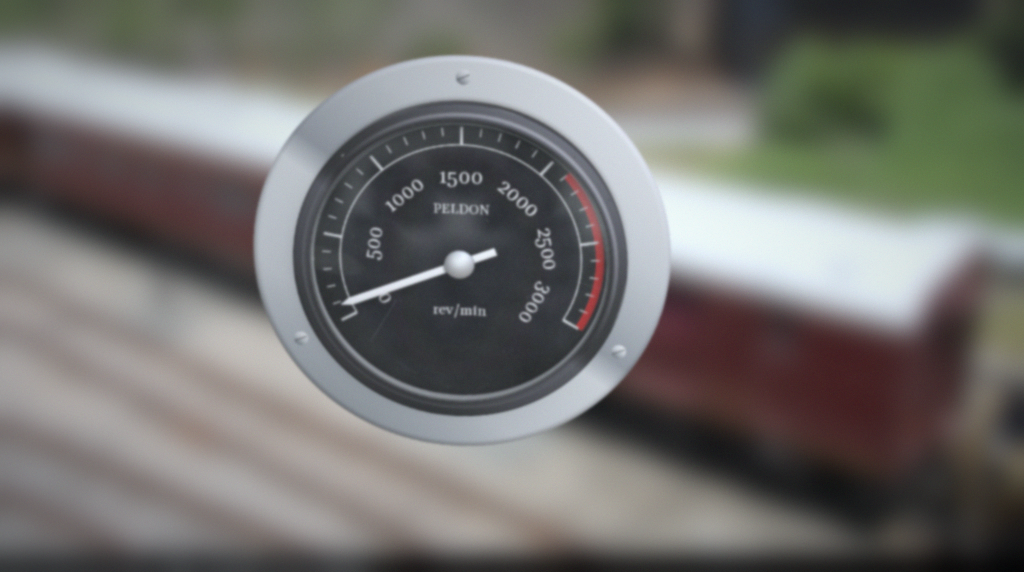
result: 100; rpm
